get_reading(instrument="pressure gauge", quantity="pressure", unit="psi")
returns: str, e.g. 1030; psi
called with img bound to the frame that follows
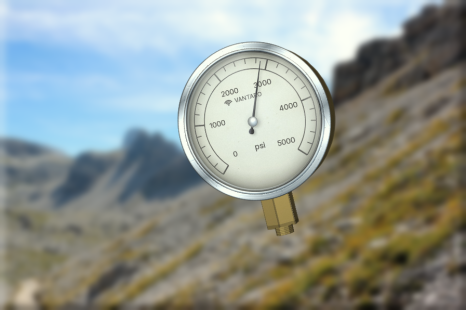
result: 2900; psi
